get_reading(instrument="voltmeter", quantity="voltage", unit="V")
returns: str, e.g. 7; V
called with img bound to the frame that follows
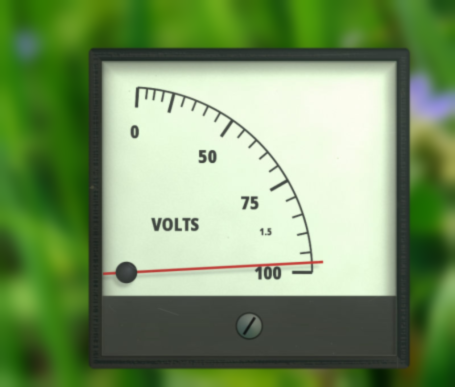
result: 97.5; V
